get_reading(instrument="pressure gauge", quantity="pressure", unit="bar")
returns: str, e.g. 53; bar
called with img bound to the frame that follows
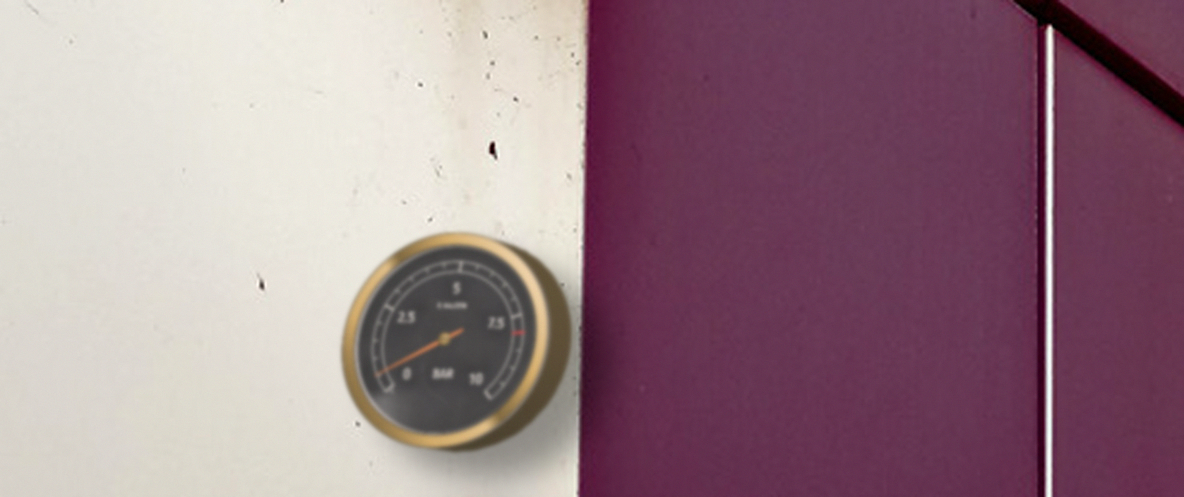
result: 0.5; bar
